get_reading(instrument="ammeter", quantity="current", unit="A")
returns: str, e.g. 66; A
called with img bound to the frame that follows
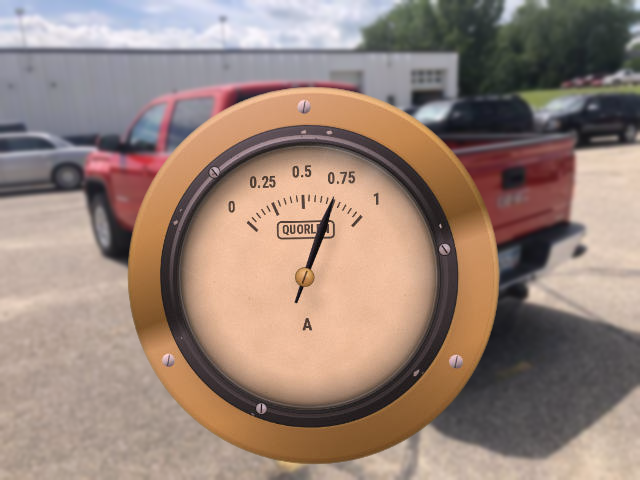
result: 0.75; A
